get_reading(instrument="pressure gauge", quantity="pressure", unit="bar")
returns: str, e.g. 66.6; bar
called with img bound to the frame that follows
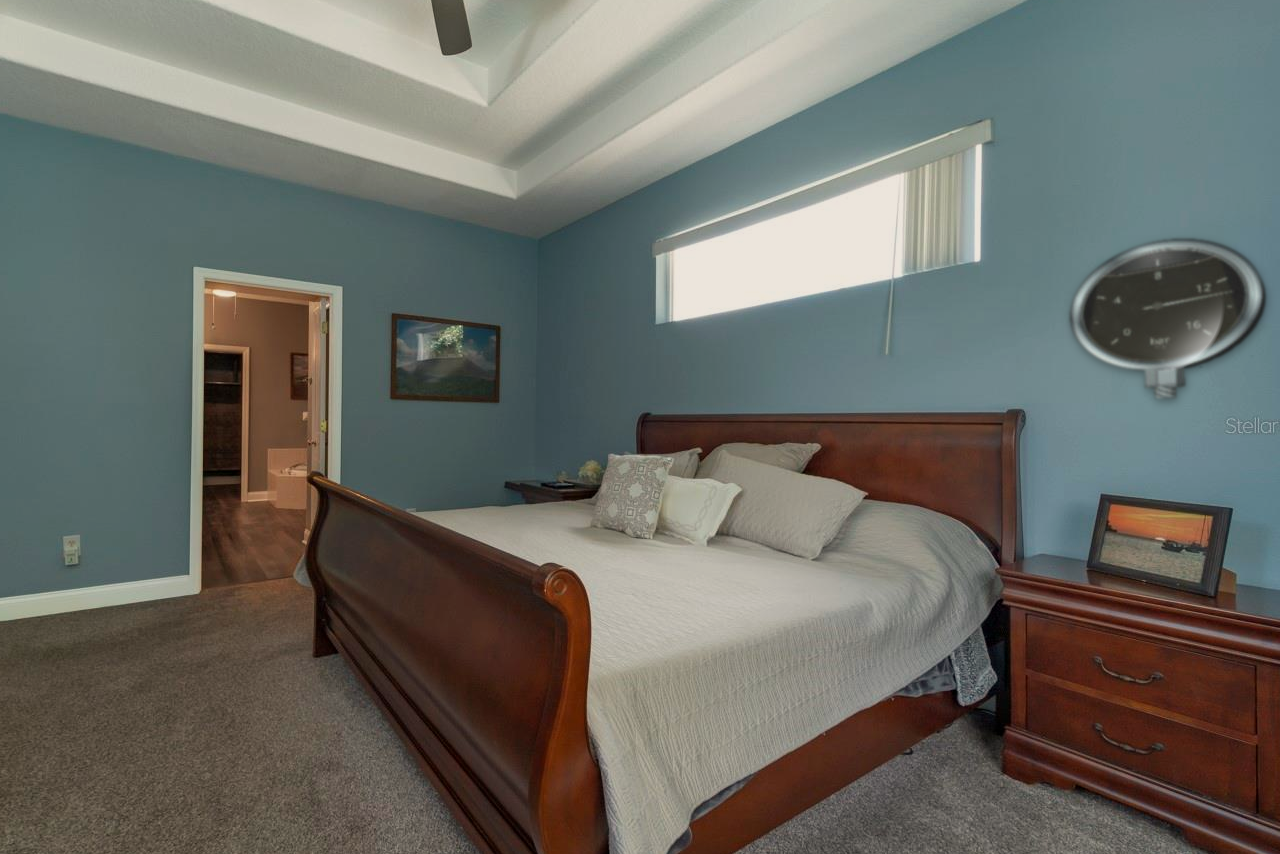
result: 13; bar
